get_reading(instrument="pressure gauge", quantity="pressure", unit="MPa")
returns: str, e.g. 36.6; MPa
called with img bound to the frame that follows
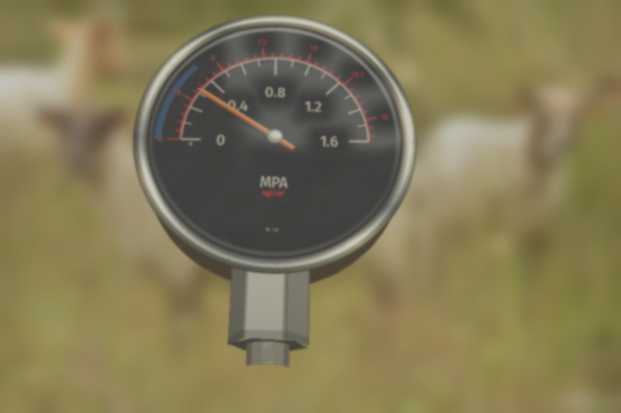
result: 0.3; MPa
